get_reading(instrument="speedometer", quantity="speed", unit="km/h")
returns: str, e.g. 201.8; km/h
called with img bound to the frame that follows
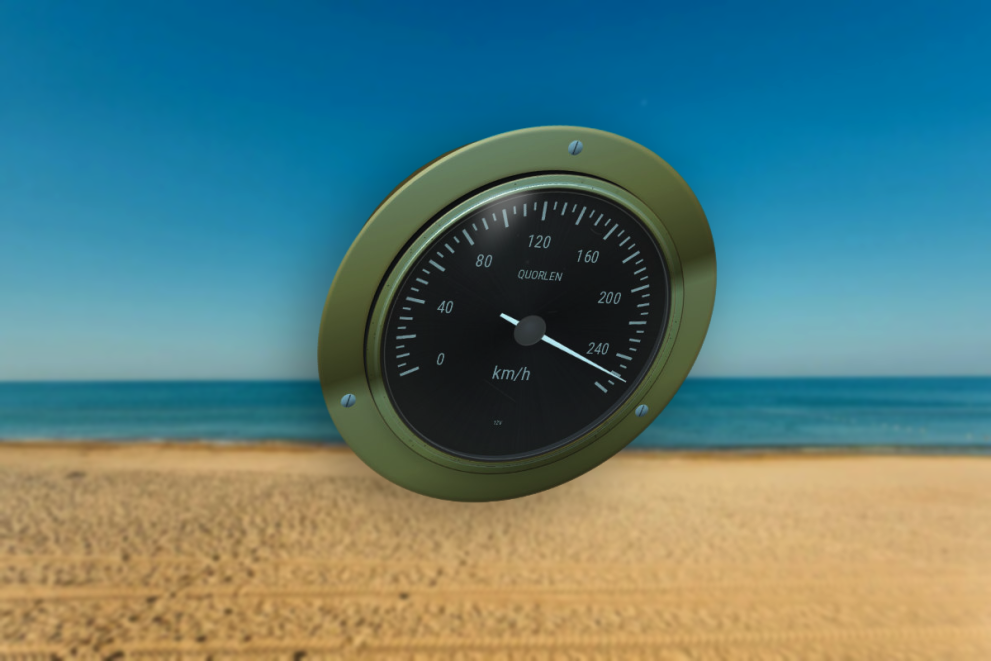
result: 250; km/h
